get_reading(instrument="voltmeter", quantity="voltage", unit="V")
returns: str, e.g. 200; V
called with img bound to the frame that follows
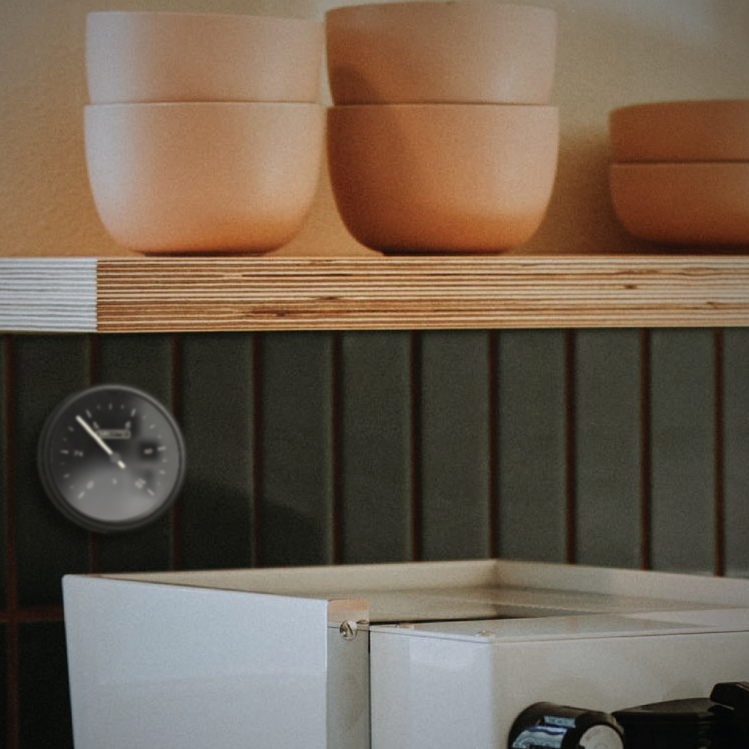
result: 3.5; V
